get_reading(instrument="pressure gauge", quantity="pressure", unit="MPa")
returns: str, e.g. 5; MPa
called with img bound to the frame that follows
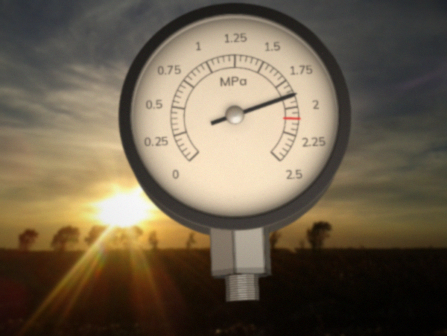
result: 1.9; MPa
